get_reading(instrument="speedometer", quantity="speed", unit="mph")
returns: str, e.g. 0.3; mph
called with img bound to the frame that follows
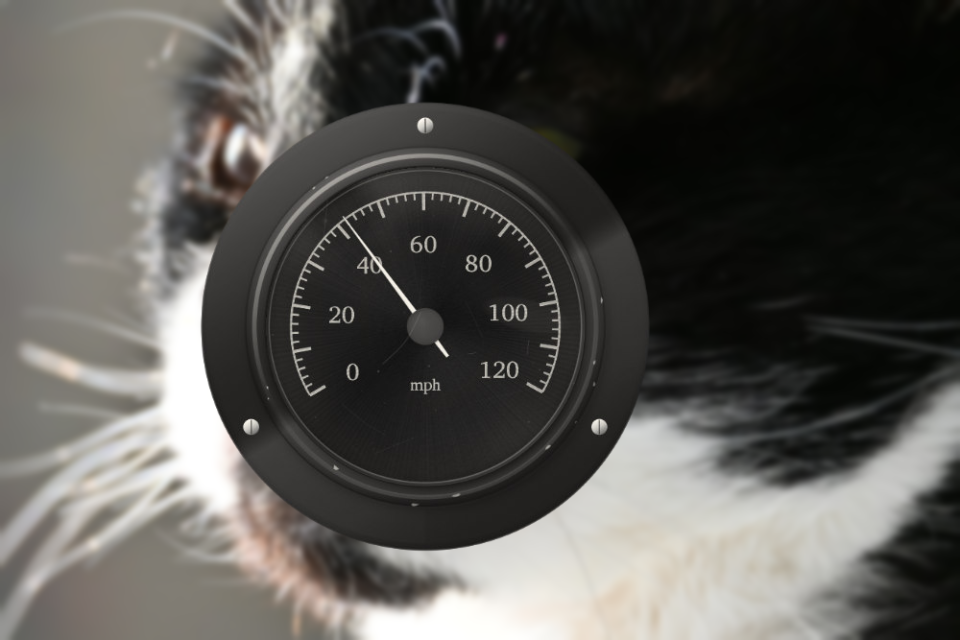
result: 42; mph
